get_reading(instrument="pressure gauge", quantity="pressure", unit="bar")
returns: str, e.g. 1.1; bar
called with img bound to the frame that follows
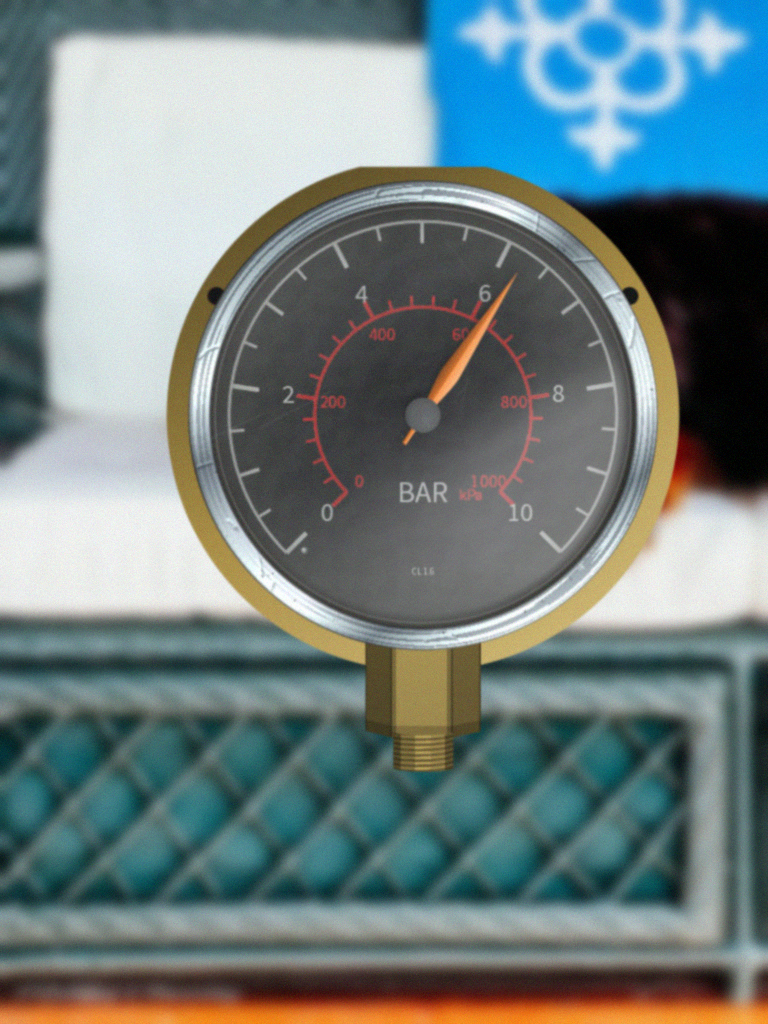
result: 6.25; bar
